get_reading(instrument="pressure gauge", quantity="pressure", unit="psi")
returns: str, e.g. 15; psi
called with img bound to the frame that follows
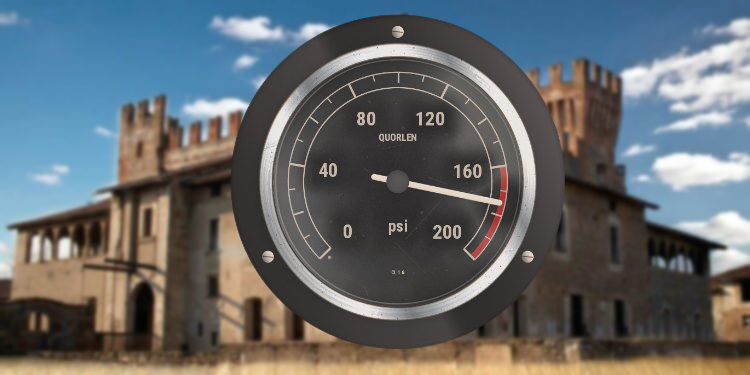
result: 175; psi
